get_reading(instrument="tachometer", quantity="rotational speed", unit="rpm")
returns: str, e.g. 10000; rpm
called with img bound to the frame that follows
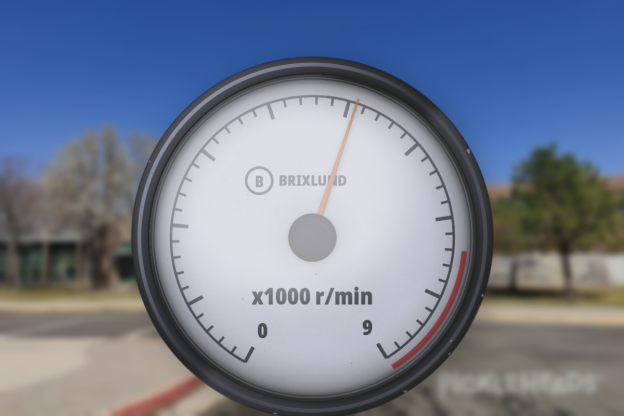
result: 5100; rpm
